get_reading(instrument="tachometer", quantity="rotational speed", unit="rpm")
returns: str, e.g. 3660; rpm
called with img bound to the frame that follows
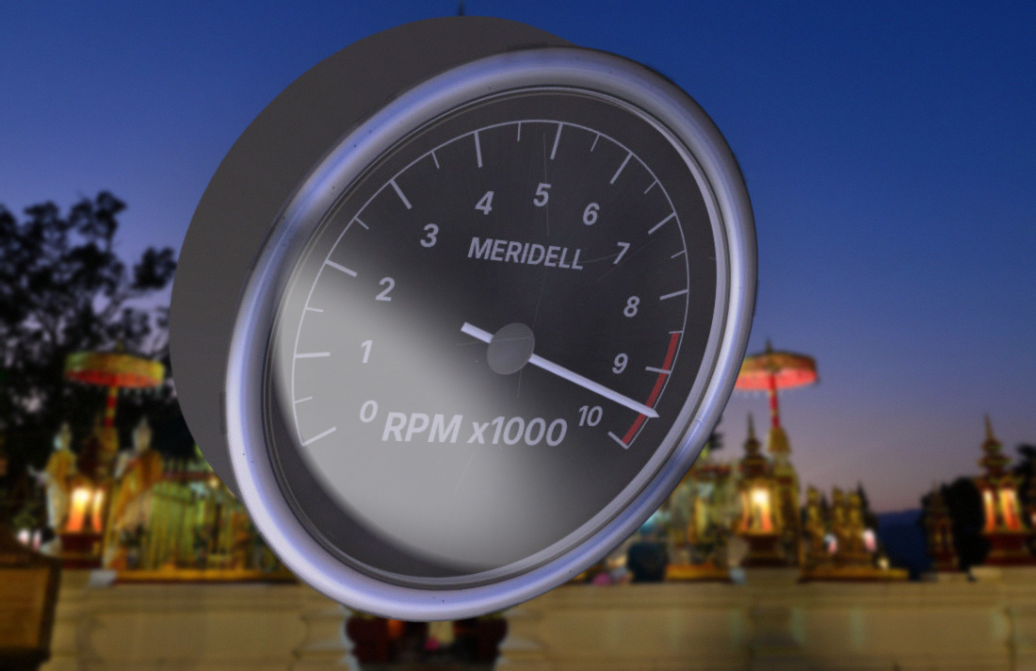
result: 9500; rpm
